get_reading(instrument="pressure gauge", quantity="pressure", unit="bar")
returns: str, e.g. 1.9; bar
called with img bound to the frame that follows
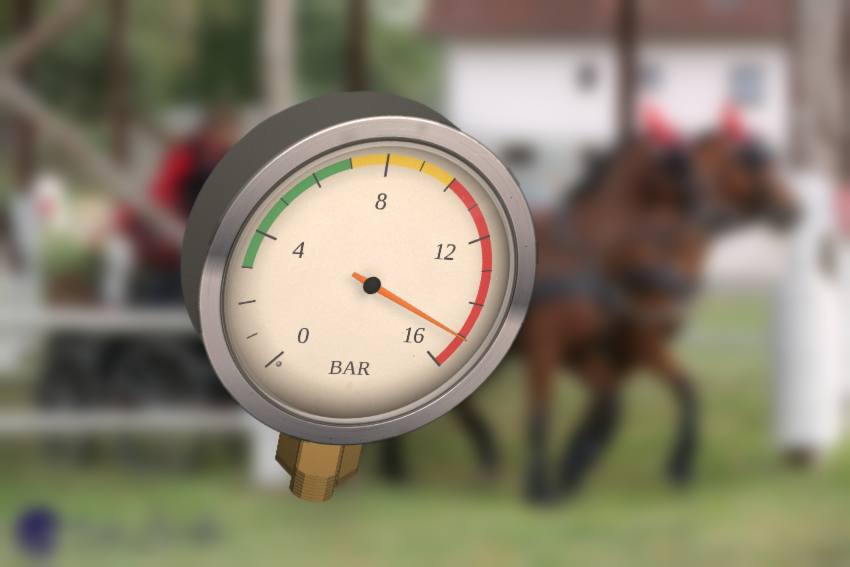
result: 15; bar
